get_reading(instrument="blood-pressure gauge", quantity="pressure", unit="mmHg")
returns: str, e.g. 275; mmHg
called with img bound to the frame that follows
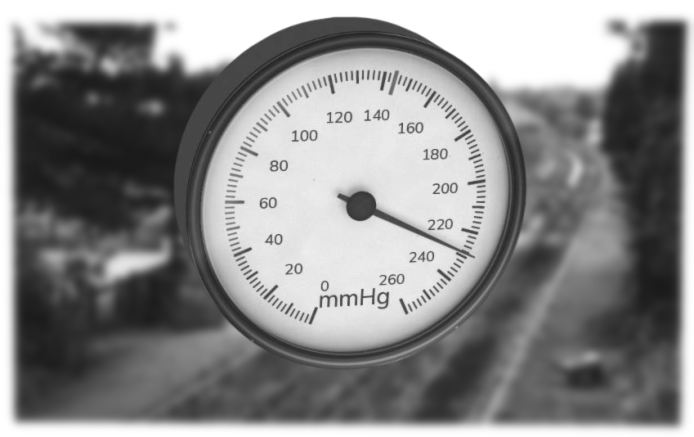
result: 228; mmHg
